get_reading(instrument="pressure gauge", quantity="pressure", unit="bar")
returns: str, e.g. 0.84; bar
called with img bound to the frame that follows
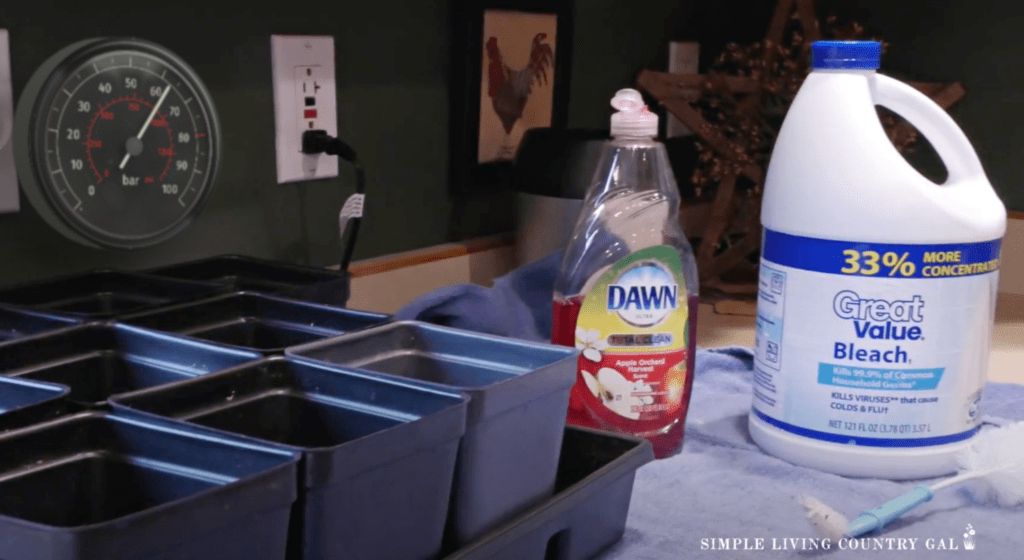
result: 62.5; bar
